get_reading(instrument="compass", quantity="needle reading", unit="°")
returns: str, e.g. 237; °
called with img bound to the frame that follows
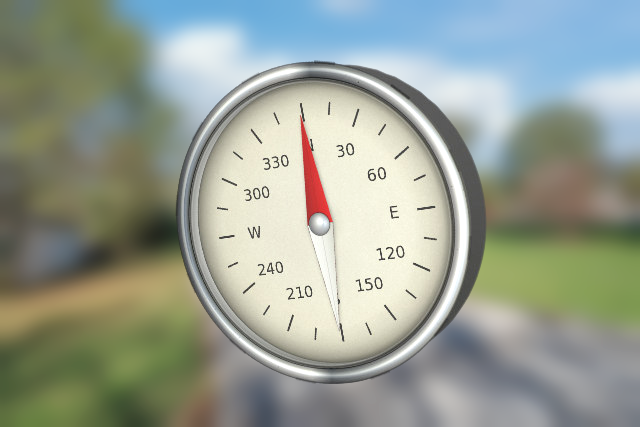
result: 0; °
